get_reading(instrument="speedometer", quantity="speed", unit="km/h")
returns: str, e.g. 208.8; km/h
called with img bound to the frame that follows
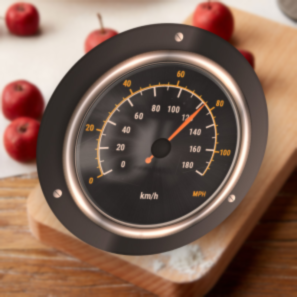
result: 120; km/h
